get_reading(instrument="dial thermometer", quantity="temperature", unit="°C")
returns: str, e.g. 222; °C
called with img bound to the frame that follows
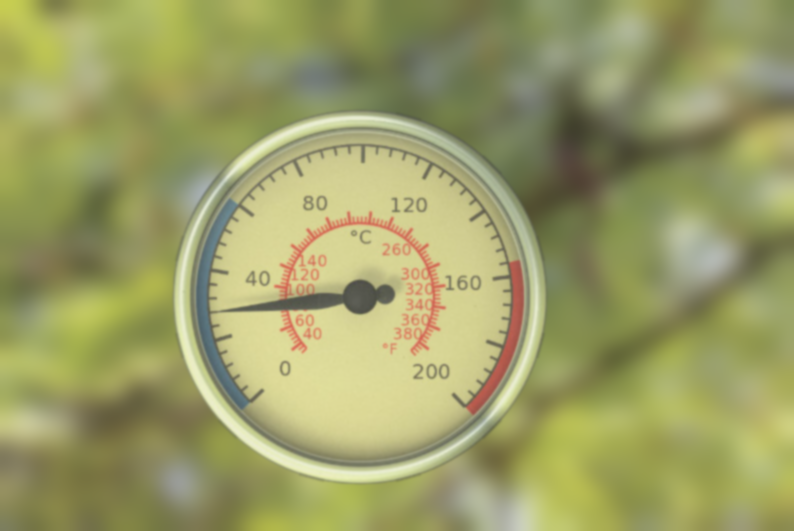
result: 28; °C
